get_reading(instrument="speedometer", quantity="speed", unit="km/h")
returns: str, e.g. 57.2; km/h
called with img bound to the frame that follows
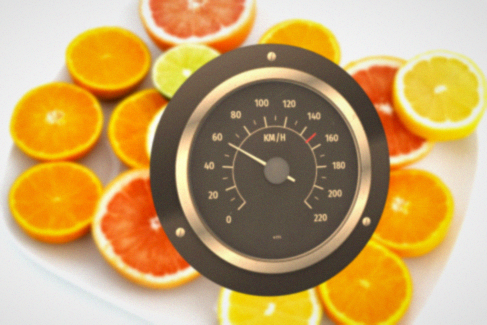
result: 60; km/h
